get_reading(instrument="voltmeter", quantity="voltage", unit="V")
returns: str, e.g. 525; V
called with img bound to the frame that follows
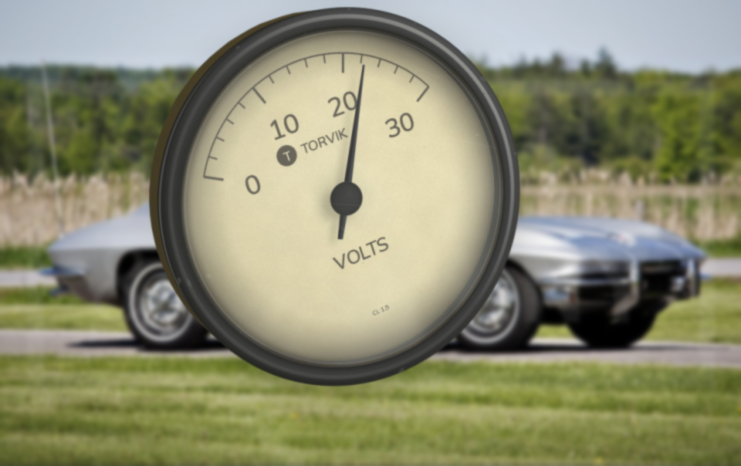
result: 22; V
